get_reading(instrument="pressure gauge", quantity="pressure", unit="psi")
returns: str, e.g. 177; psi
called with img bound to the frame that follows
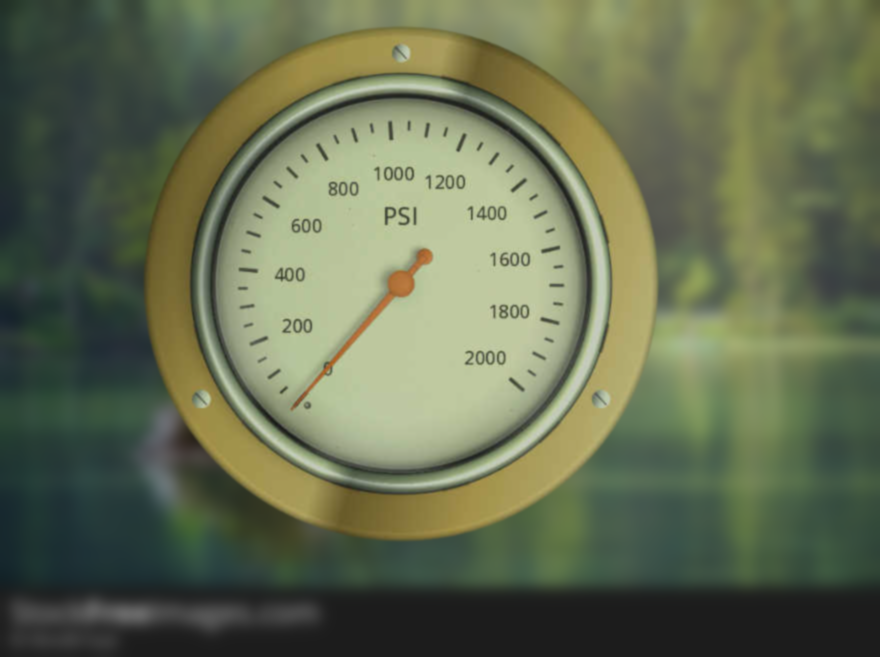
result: 0; psi
